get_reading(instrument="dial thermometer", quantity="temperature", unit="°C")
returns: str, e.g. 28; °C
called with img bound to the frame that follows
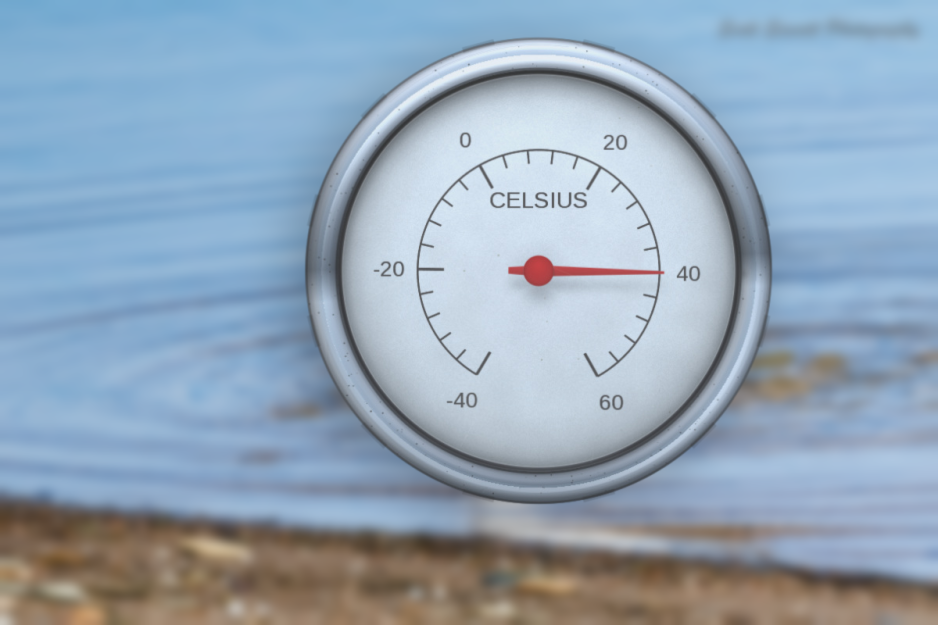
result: 40; °C
